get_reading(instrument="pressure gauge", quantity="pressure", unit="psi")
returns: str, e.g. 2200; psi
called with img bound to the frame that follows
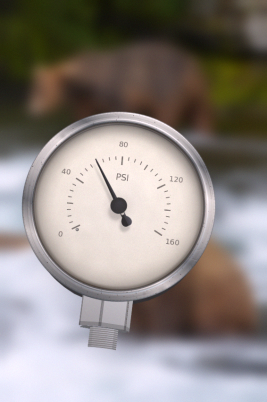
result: 60; psi
